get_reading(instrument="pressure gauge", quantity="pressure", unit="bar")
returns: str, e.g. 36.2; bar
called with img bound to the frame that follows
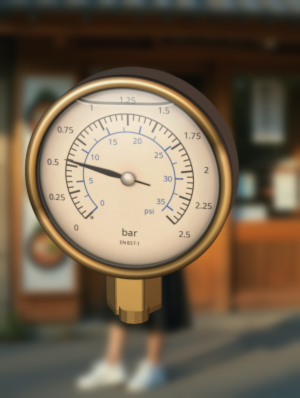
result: 0.55; bar
